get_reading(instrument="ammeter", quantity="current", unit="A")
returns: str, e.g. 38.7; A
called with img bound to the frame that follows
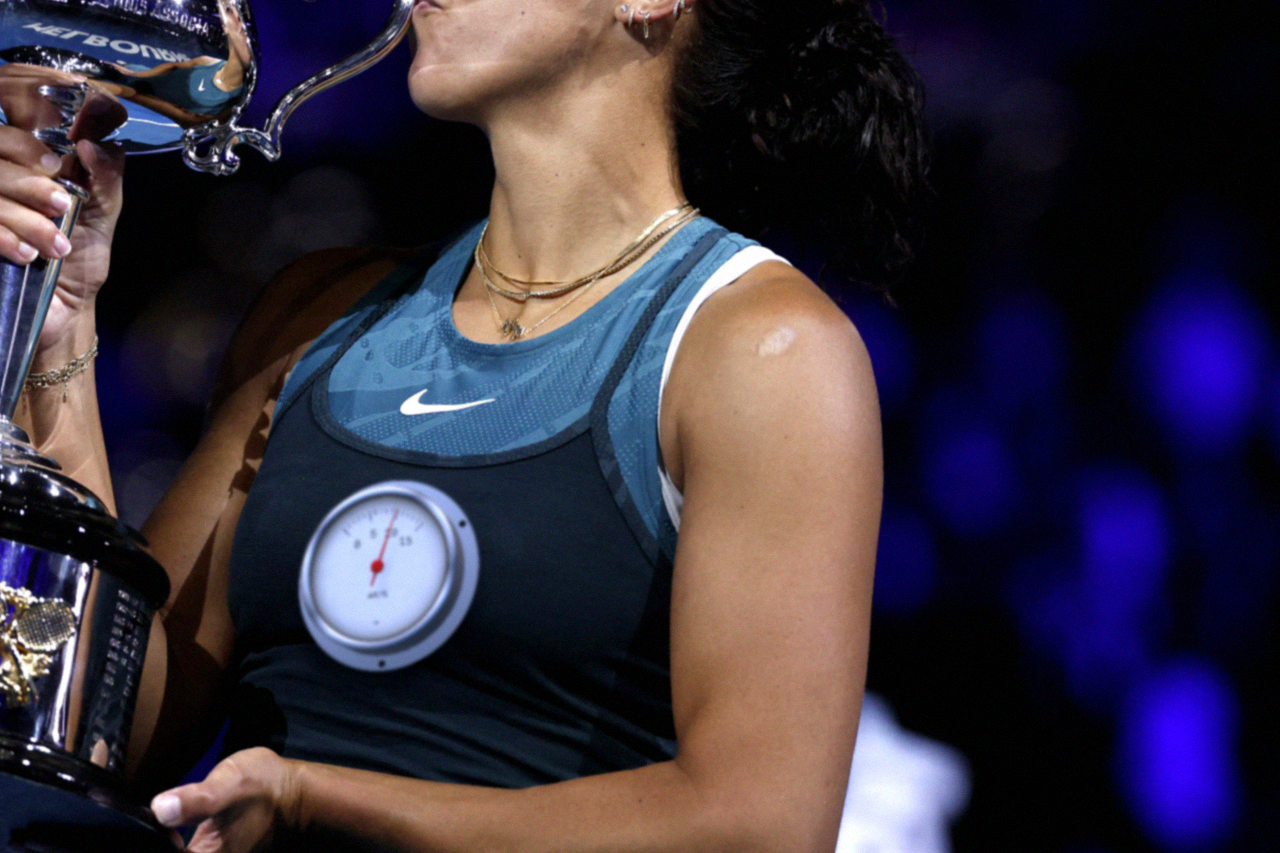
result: 10; A
